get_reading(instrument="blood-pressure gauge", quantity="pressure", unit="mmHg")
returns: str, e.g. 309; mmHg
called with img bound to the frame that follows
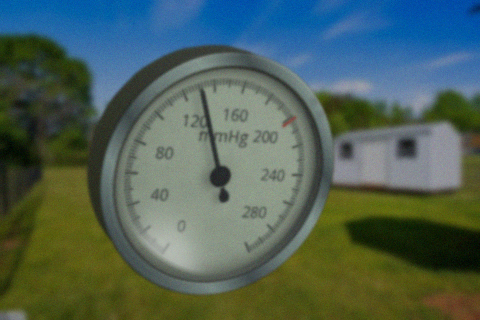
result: 130; mmHg
